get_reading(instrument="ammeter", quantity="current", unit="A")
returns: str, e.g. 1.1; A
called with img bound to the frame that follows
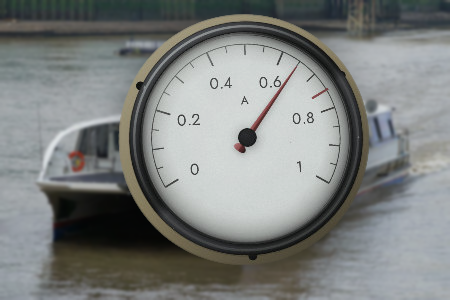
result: 0.65; A
